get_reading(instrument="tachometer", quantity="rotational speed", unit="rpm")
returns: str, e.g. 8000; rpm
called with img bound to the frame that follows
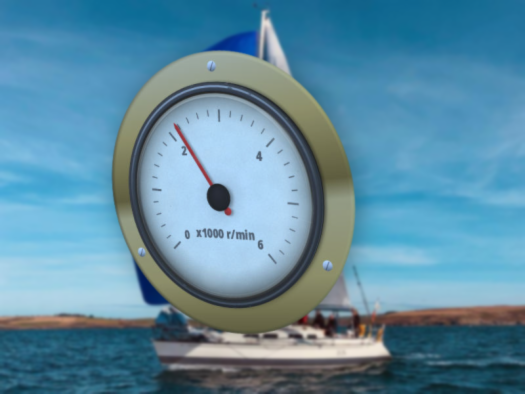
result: 2200; rpm
